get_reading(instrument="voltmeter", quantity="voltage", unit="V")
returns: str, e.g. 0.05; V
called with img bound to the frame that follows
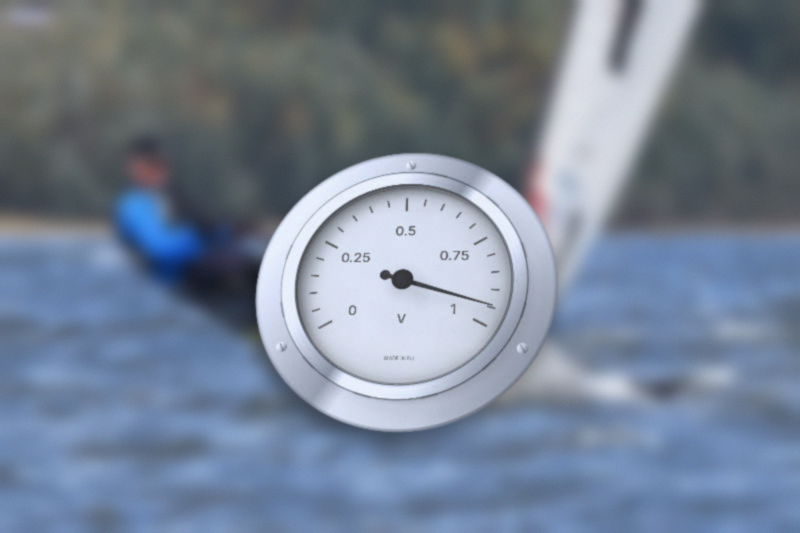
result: 0.95; V
